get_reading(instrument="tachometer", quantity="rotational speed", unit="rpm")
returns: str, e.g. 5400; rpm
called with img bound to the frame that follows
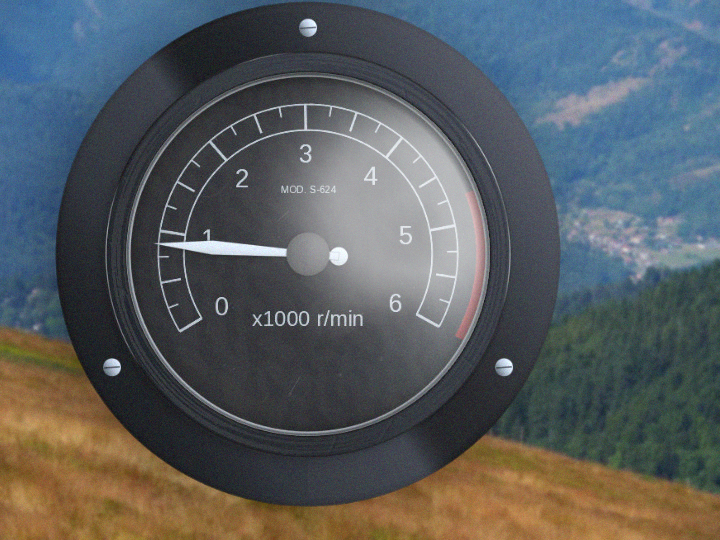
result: 875; rpm
